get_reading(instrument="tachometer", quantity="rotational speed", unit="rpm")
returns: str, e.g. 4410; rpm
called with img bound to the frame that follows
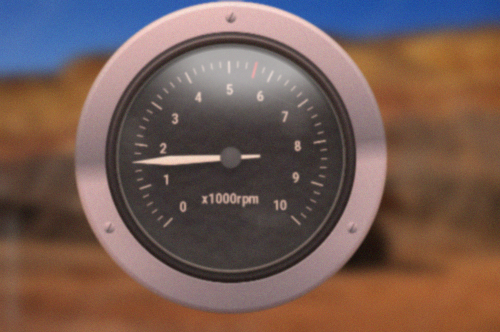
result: 1600; rpm
